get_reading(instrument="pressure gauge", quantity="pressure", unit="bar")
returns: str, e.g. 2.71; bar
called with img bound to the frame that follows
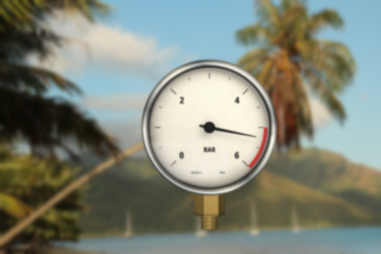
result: 5.25; bar
